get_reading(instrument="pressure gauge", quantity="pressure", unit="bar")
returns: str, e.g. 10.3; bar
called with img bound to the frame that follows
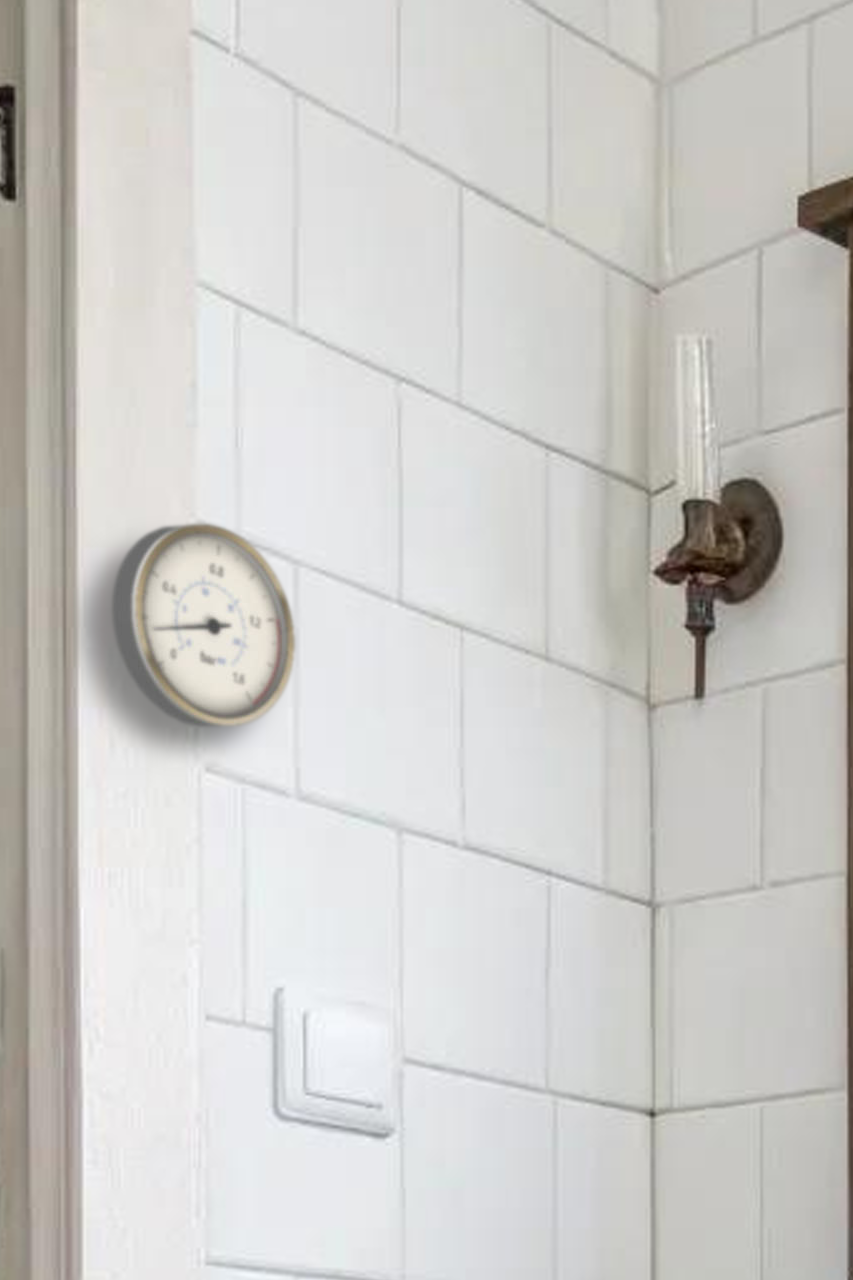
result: 0.15; bar
